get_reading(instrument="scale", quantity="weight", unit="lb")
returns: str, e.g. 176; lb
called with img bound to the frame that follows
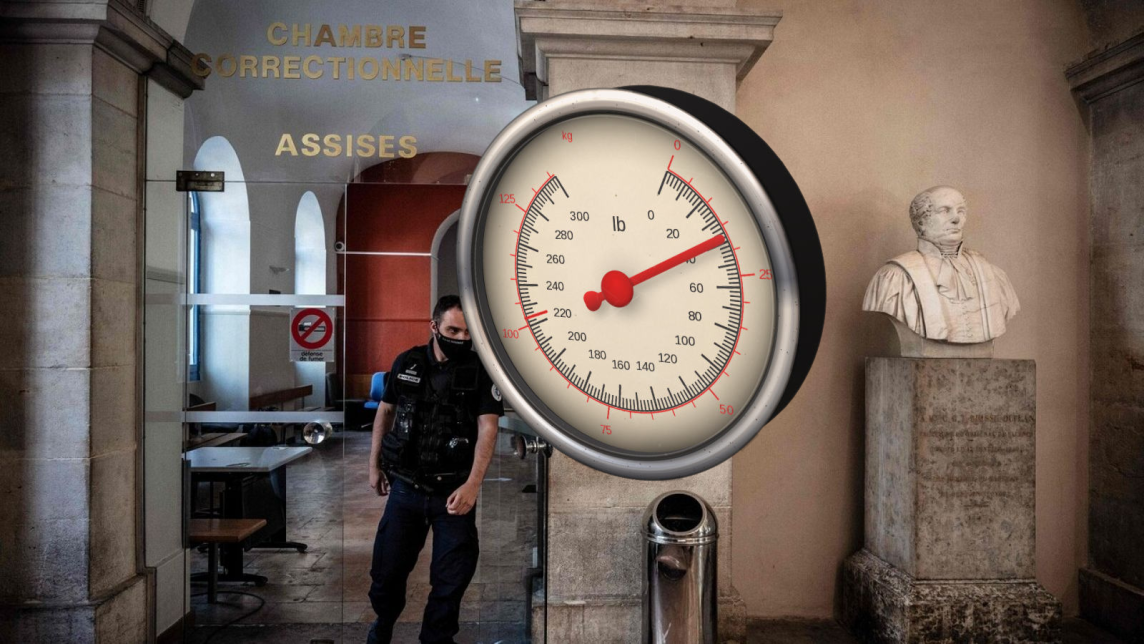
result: 38; lb
